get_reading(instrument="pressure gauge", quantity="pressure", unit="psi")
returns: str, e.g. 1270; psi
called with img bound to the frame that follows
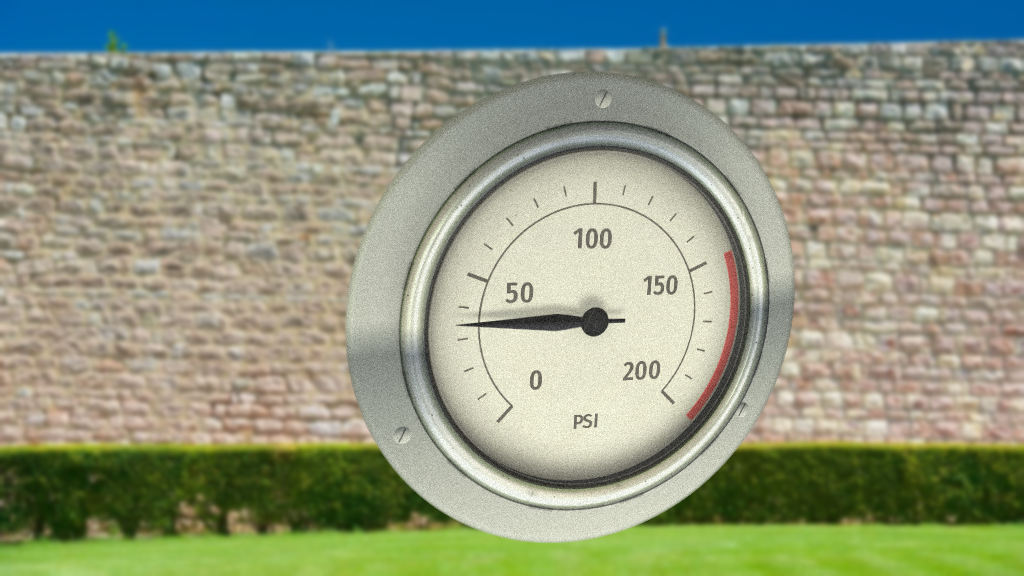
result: 35; psi
